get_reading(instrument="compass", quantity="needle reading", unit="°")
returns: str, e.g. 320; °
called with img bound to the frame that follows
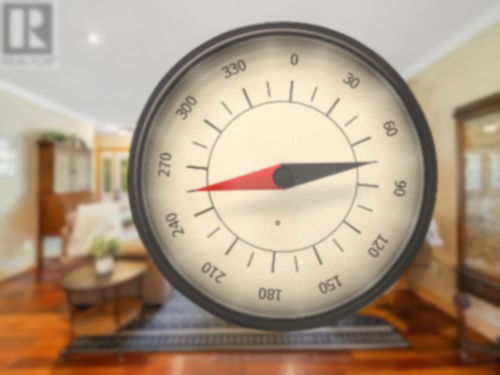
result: 255; °
